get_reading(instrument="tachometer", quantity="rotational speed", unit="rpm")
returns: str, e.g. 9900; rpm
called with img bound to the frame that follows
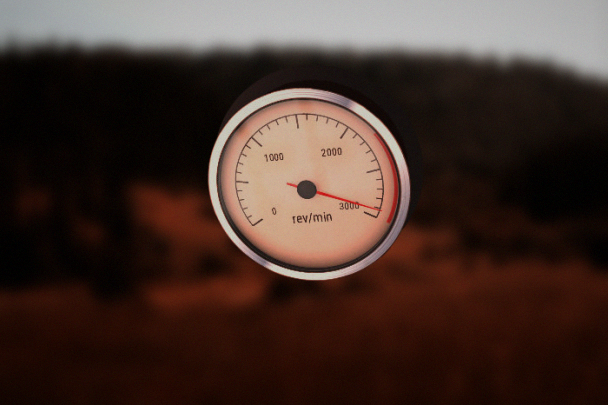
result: 2900; rpm
